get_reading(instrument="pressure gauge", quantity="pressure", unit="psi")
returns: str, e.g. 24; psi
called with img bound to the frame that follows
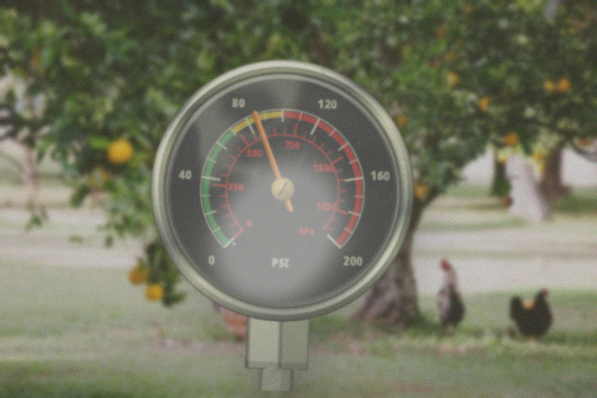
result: 85; psi
